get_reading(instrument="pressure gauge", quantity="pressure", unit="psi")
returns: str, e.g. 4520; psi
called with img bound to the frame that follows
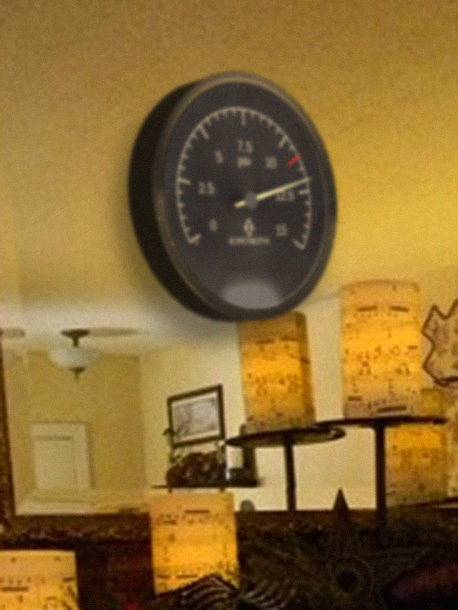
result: 12; psi
